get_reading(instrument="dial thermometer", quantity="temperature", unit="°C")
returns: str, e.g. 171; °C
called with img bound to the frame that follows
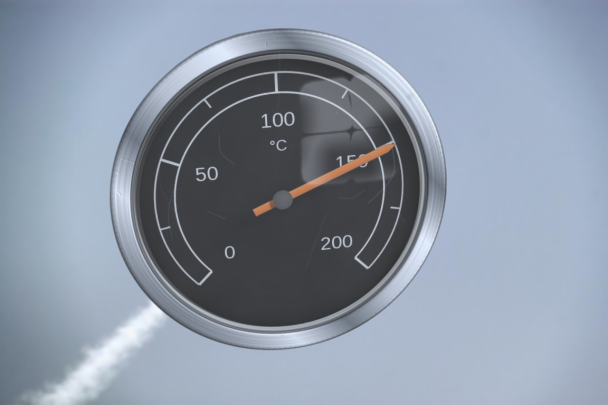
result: 150; °C
